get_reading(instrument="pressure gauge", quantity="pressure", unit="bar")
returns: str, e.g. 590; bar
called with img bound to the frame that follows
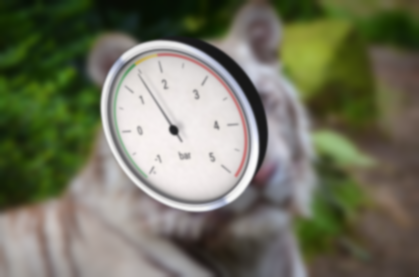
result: 1.5; bar
